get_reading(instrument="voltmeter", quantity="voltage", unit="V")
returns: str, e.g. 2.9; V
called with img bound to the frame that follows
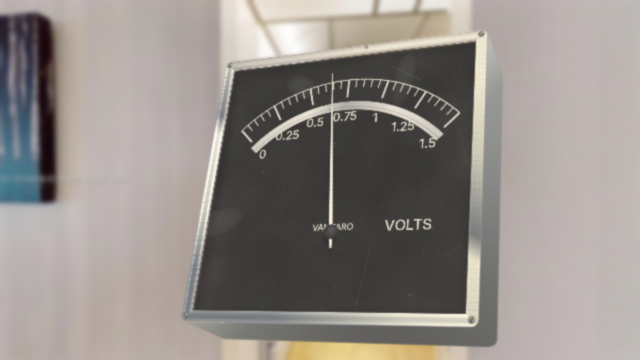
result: 0.65; V
